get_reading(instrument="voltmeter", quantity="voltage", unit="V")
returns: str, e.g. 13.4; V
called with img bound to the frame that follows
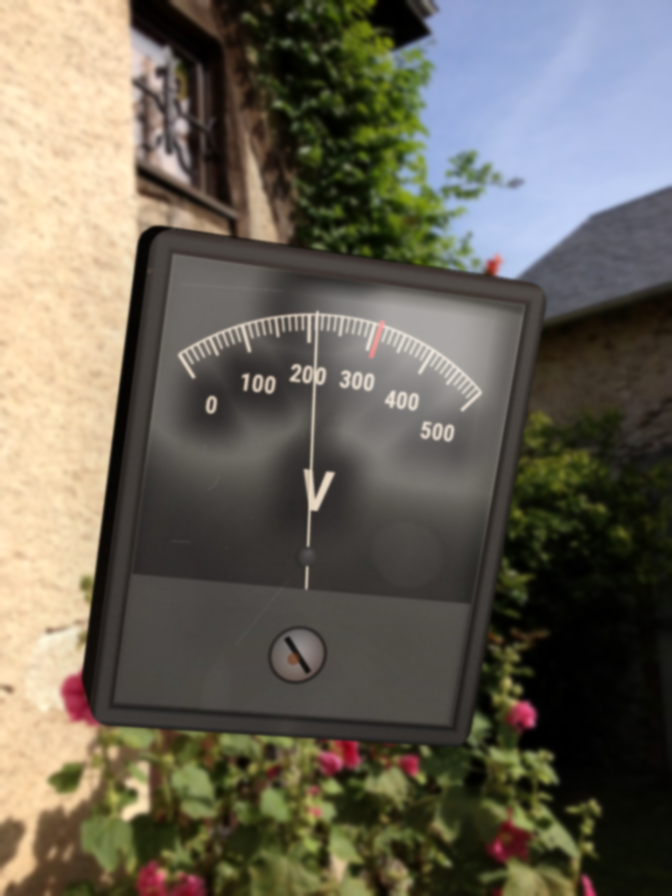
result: 210; V
